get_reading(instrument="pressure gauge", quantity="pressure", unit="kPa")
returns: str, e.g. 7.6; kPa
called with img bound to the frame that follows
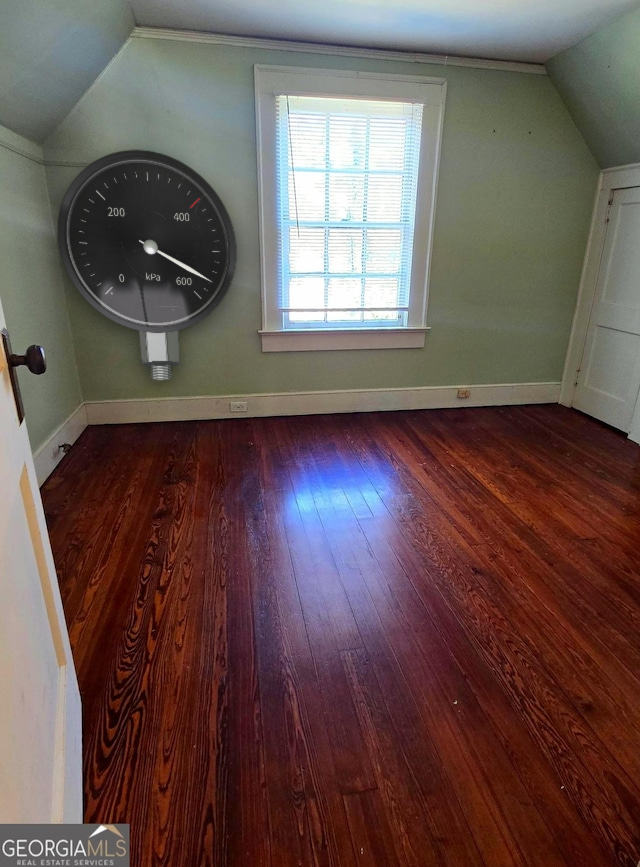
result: 560; kPa
